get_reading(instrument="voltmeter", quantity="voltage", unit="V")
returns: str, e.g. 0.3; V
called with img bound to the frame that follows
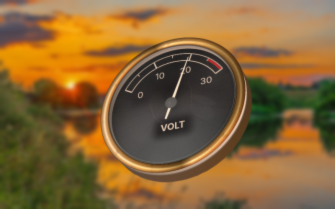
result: 20; V
